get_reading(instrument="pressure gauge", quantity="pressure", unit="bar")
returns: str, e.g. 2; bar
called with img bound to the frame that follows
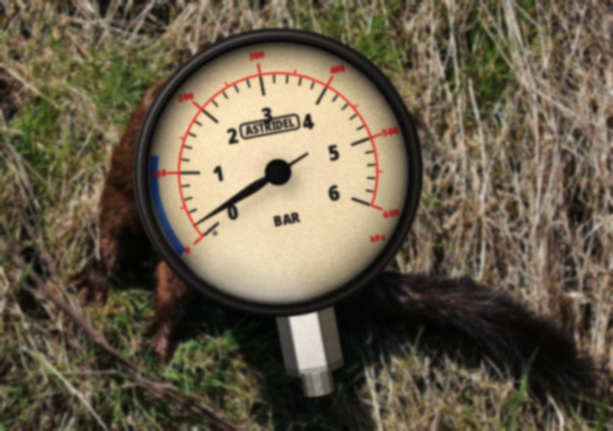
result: 0.2; bar
